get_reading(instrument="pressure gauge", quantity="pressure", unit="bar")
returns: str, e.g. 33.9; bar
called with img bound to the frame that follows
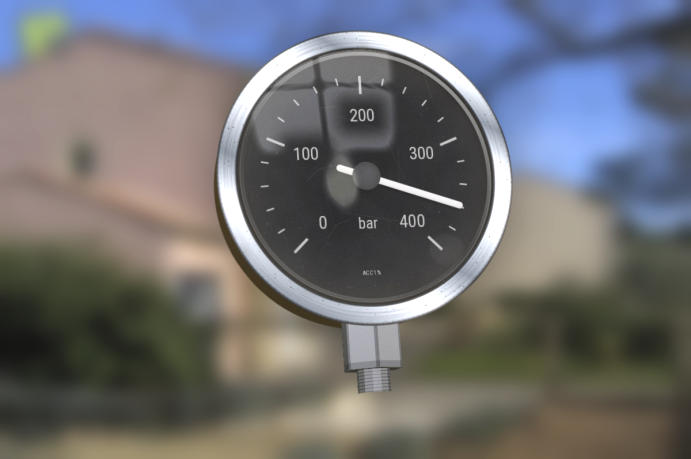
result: 360; bar
